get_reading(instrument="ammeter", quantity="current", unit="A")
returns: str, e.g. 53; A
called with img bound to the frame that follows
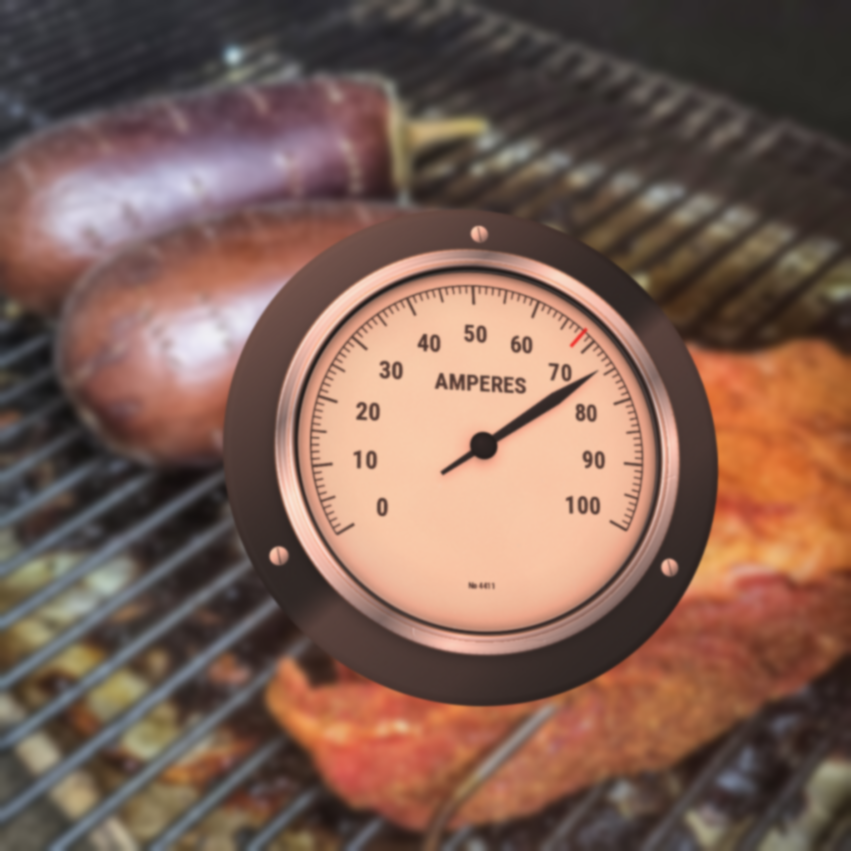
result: 74; A
